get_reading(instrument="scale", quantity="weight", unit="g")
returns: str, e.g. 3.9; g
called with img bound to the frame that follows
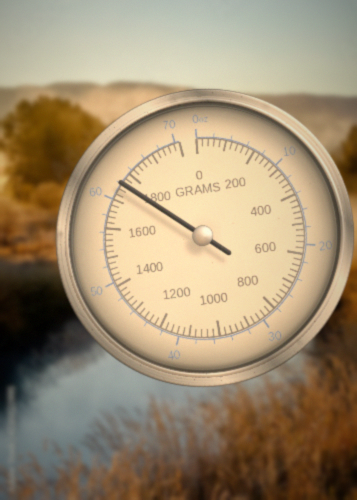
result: 1760; g
